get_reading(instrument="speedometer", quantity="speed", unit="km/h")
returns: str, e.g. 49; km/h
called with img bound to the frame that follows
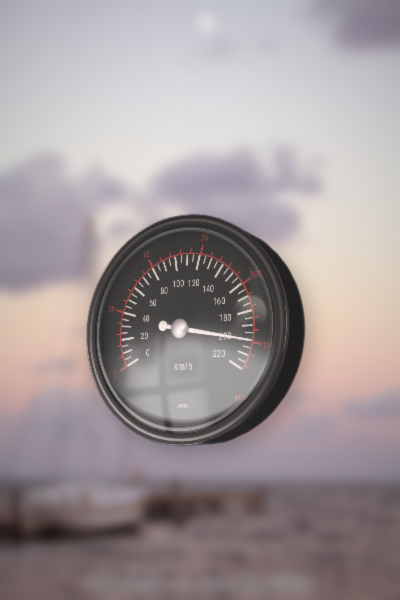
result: 200; km/h
